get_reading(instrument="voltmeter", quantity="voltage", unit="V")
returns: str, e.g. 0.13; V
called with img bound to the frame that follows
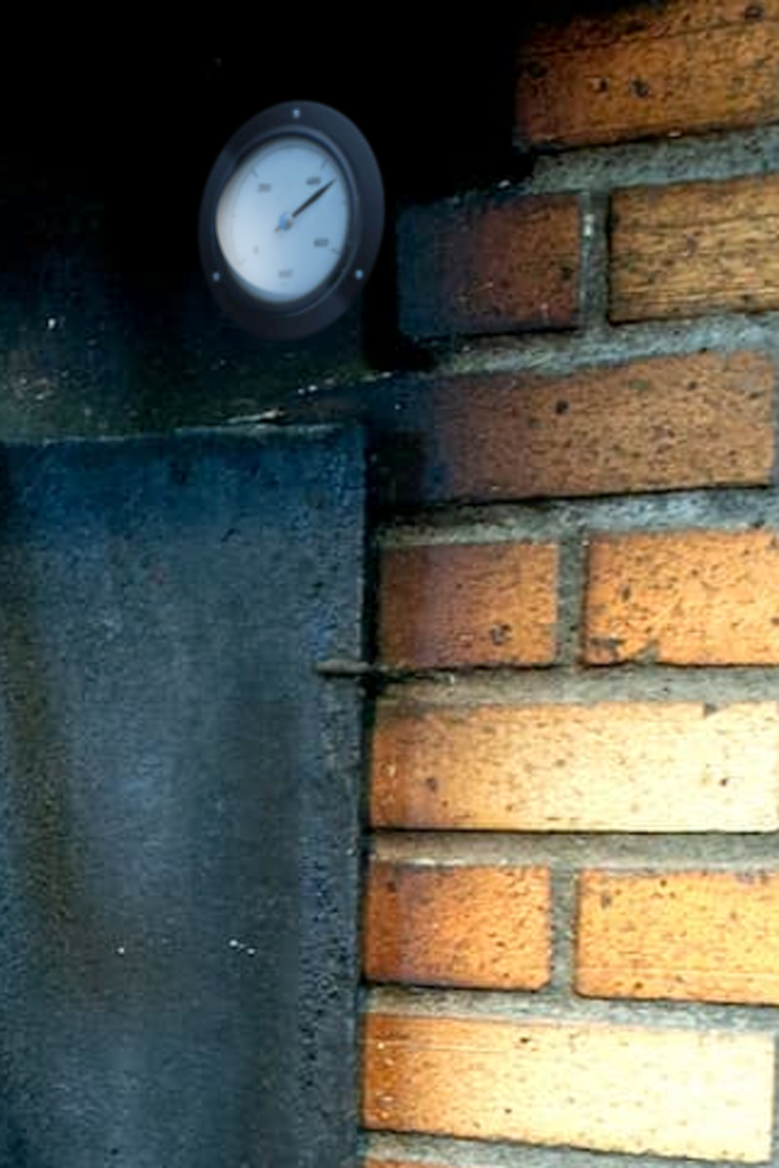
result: 450; V
